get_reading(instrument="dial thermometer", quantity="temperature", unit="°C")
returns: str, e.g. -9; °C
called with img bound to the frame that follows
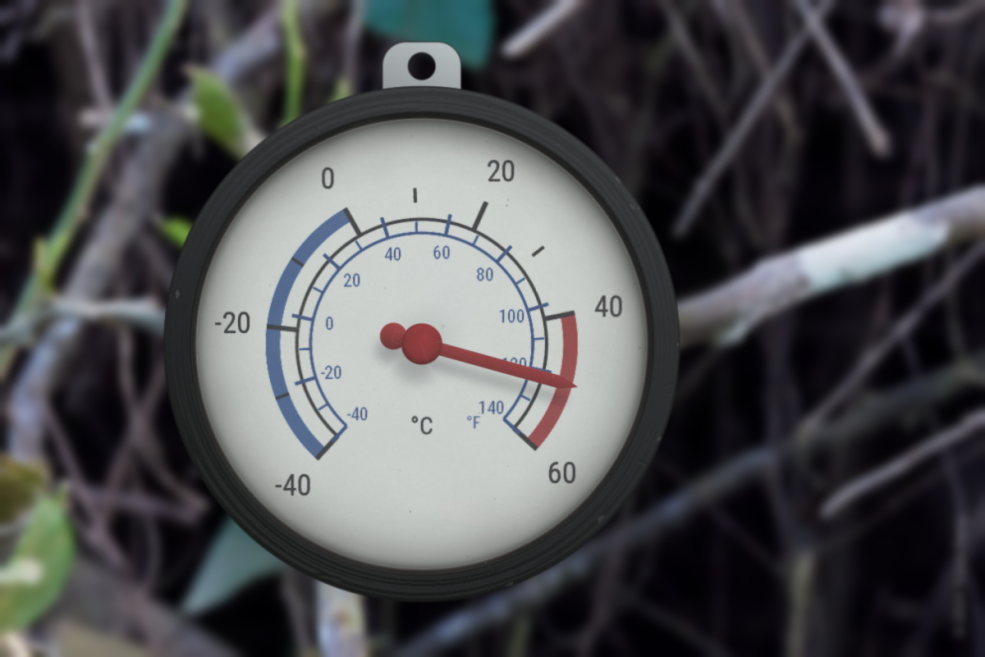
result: 50; °C
